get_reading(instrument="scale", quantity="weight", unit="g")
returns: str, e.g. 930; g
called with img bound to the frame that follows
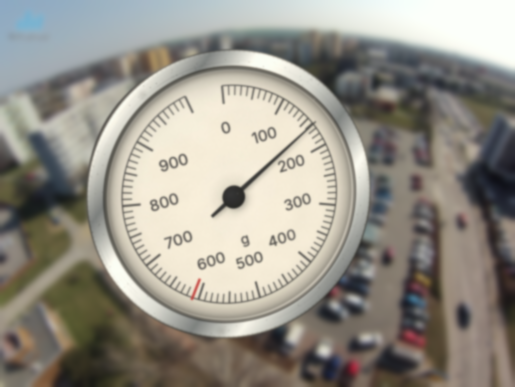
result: 160; g
